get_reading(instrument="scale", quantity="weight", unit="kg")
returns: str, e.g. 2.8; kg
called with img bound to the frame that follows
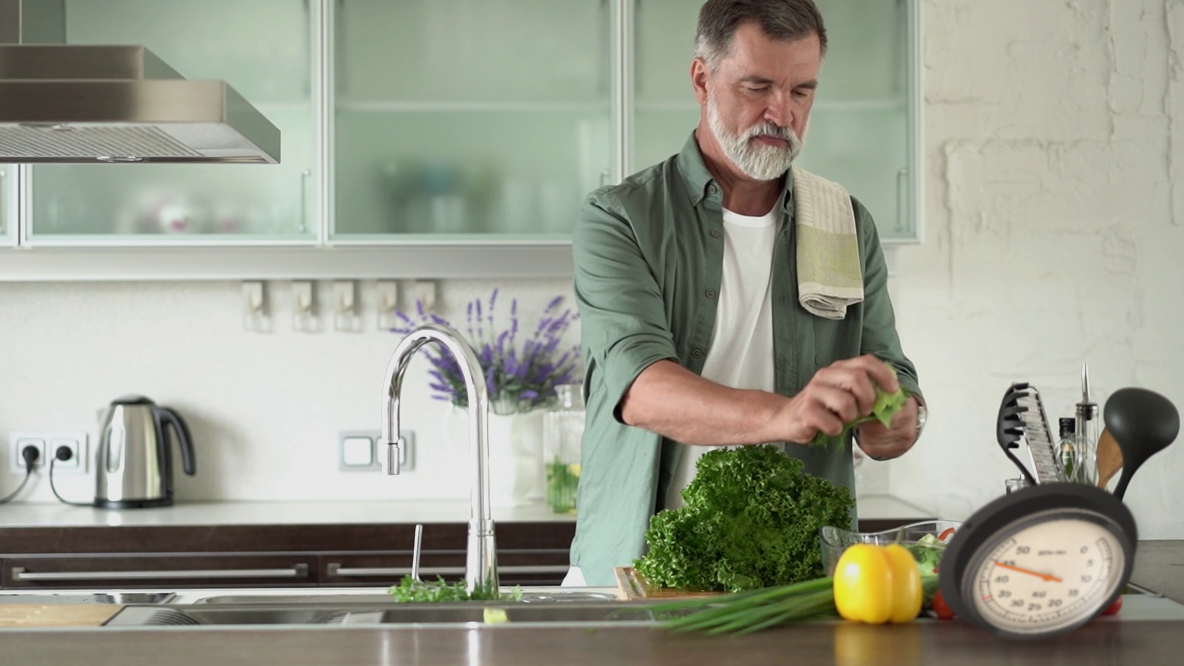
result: 45; kg
